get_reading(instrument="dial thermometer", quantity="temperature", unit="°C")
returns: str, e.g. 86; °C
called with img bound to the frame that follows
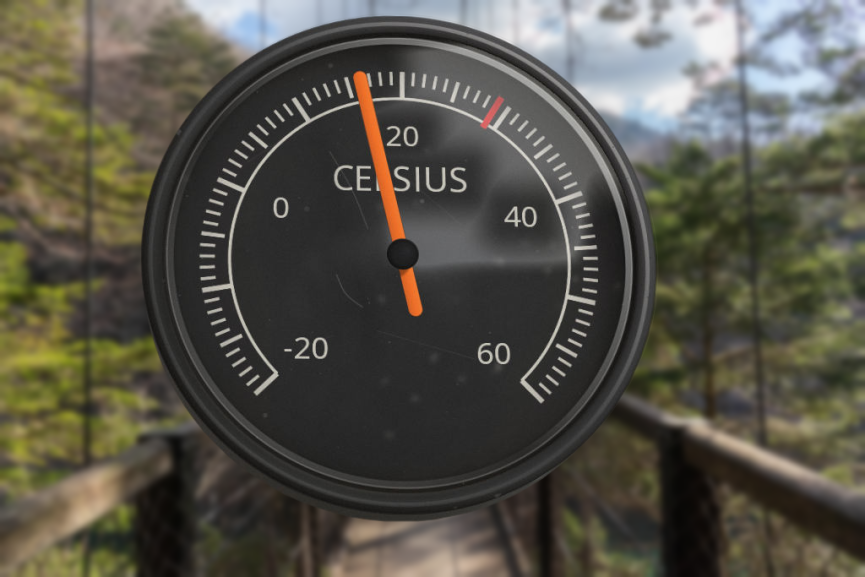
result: 16; °C
